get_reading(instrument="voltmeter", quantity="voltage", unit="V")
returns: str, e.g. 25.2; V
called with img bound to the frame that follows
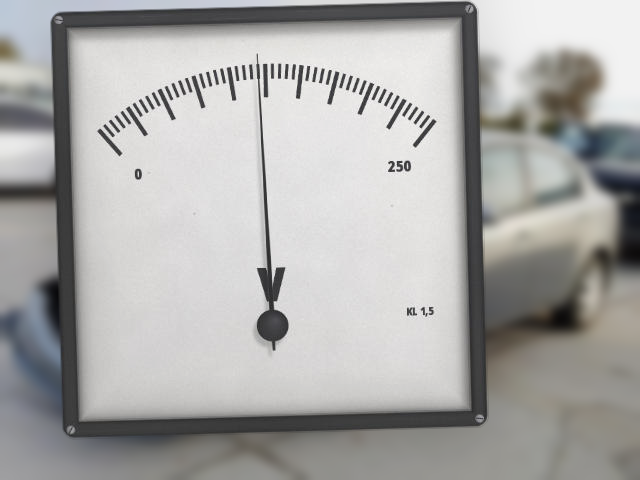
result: 120; V
